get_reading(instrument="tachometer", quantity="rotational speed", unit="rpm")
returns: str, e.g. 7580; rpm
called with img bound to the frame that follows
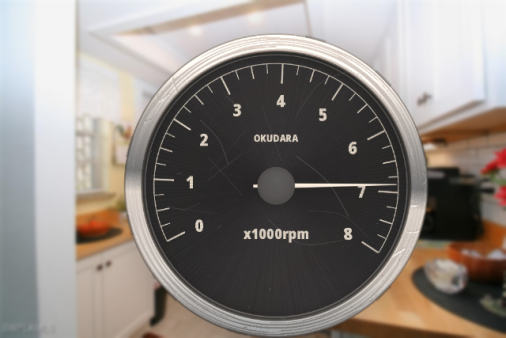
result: 6875; rpm
